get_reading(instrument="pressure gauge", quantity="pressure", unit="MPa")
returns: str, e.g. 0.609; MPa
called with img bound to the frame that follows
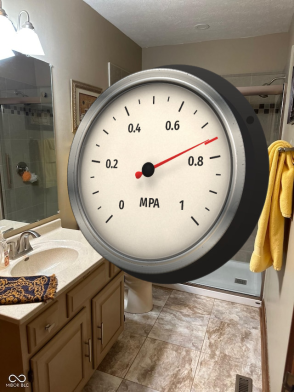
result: 0.75; MPa
